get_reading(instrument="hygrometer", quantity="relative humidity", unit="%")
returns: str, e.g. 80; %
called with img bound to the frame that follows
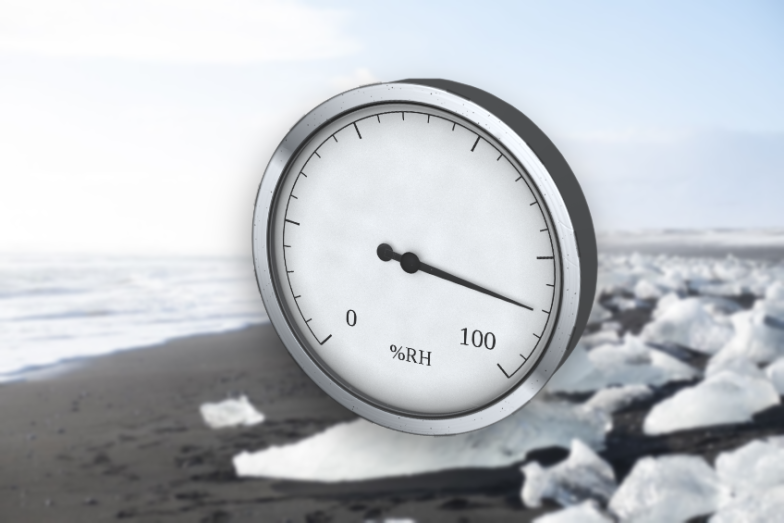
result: 88; %
